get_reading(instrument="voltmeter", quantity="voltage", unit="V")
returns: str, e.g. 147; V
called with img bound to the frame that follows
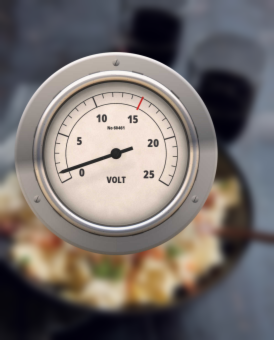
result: 1; V
